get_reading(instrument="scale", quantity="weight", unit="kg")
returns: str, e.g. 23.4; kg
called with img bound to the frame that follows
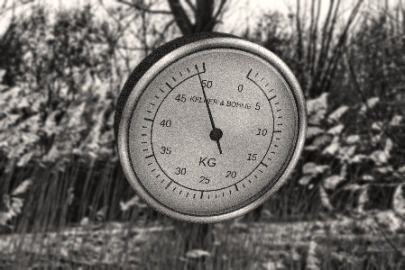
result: 49; kg
